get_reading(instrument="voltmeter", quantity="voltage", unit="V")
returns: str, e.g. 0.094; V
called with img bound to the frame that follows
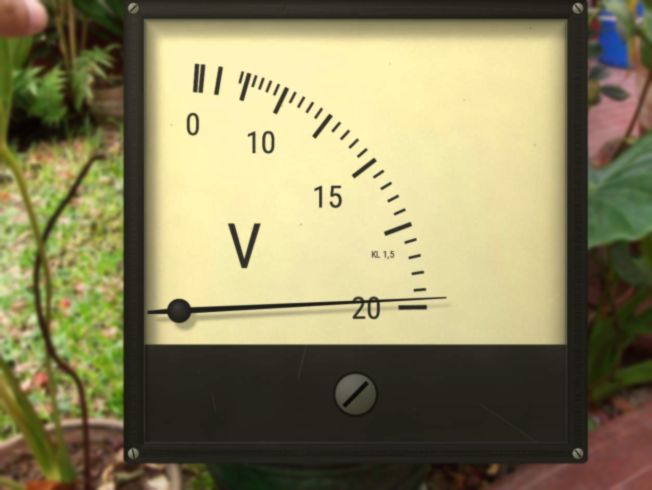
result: 19.75; V
